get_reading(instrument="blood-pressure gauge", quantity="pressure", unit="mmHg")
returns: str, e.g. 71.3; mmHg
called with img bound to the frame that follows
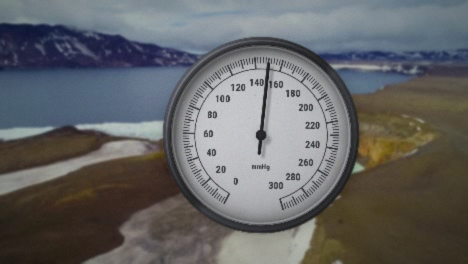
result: 150; mmHg
